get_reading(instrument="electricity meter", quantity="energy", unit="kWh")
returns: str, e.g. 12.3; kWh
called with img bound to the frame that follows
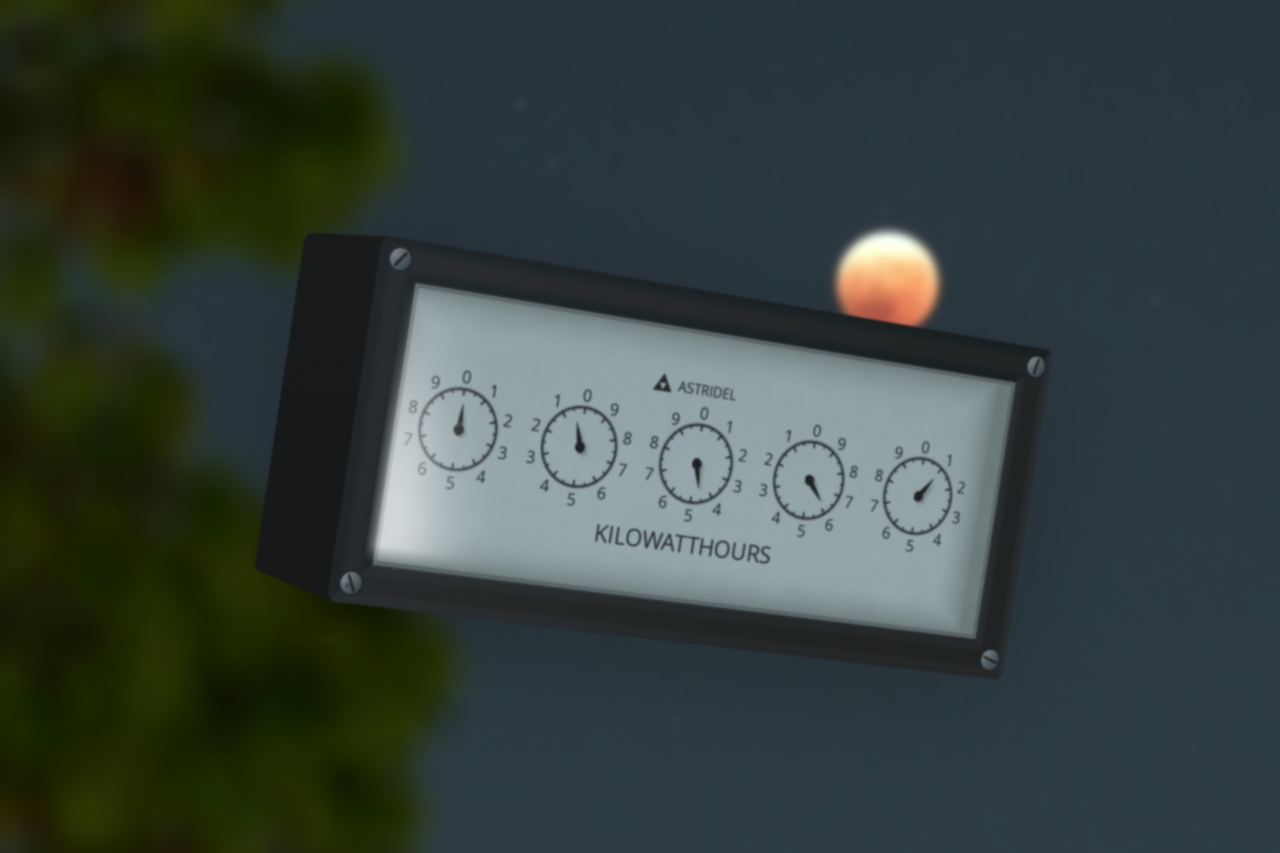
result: 461; kWh
